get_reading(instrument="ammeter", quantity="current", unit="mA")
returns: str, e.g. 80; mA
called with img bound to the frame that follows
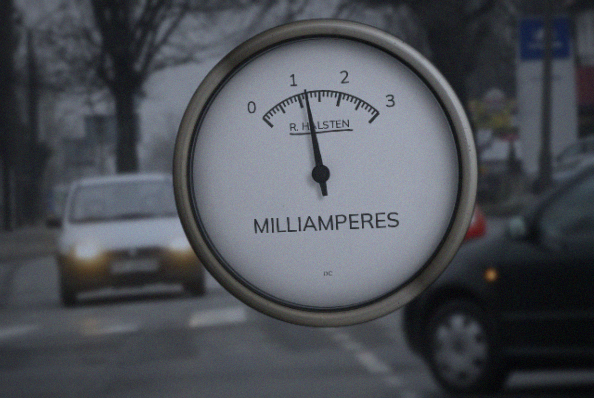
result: 1.2; mA
